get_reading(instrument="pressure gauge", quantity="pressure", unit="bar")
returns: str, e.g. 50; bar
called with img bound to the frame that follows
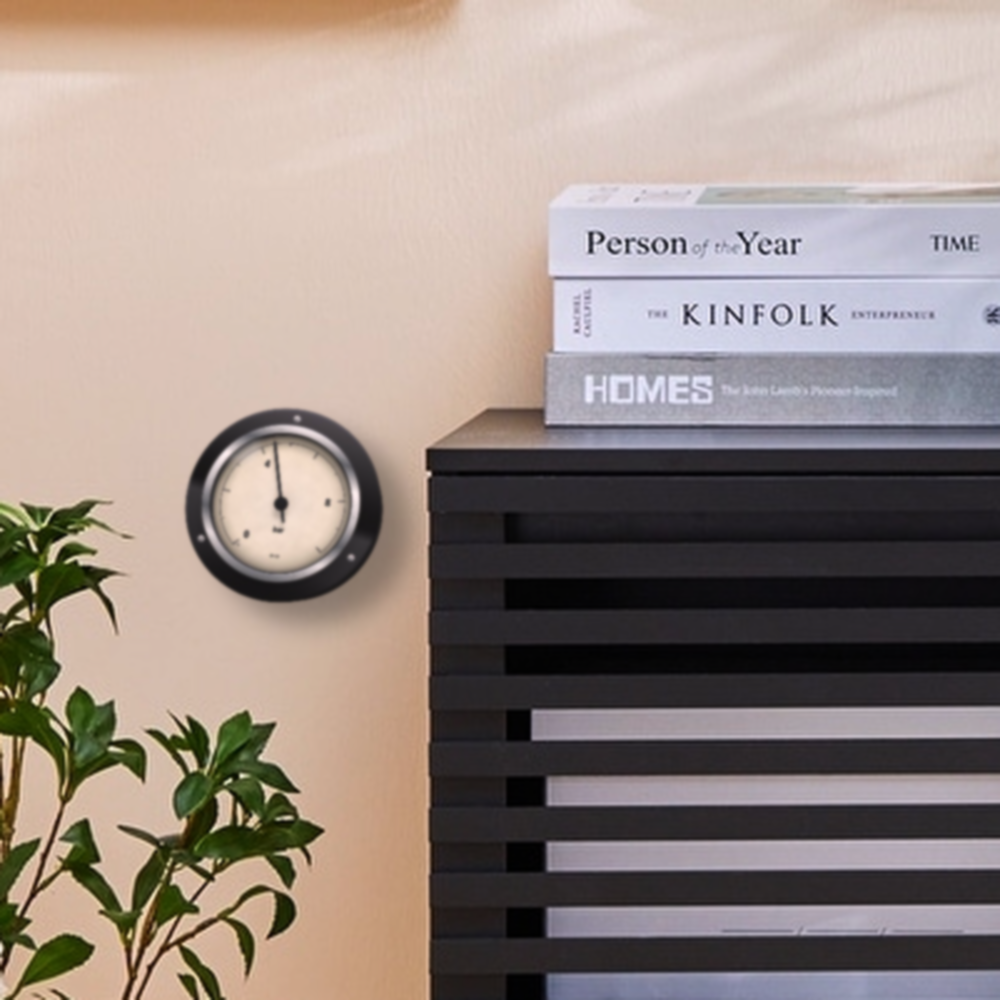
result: 4.5; bar
